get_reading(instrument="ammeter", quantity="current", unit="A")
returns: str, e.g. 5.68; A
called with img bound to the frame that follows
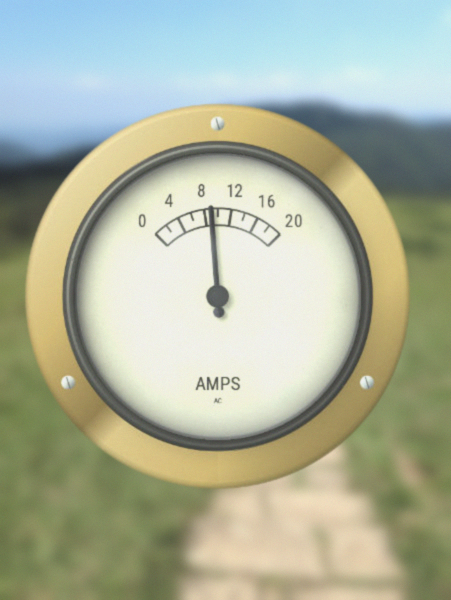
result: 9; A
